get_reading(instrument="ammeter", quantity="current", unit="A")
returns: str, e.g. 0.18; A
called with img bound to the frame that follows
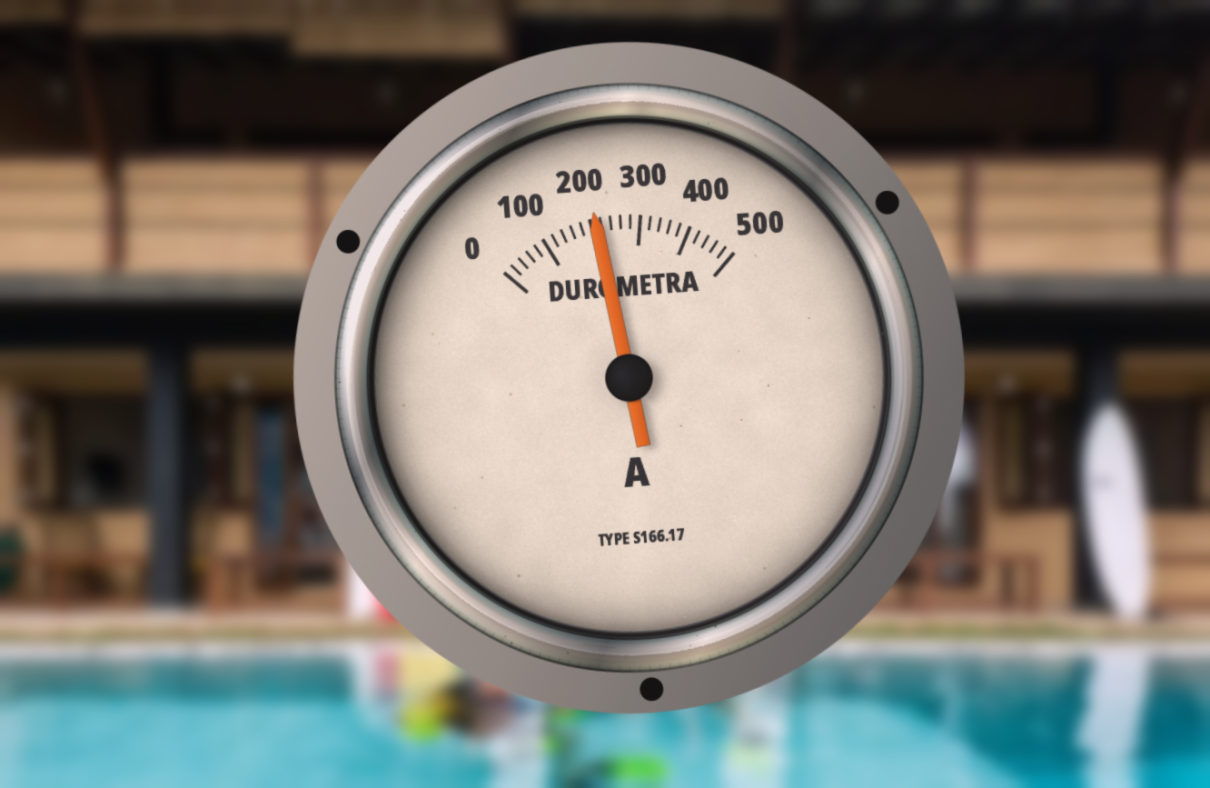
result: 210; A
